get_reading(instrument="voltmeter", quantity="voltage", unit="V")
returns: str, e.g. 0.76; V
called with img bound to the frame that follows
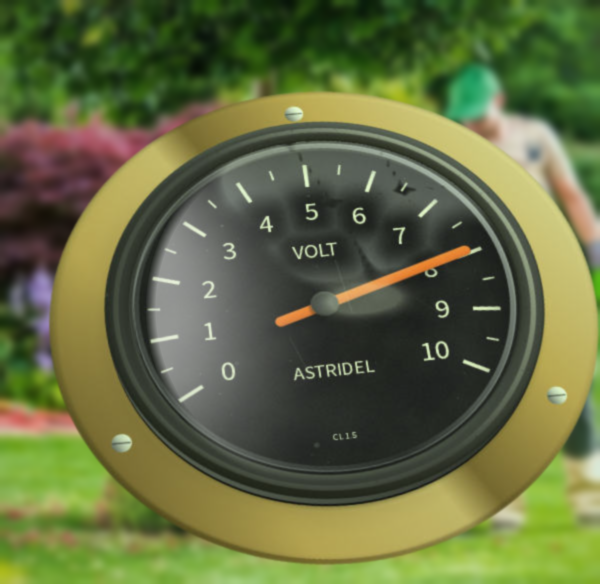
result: 8; V
